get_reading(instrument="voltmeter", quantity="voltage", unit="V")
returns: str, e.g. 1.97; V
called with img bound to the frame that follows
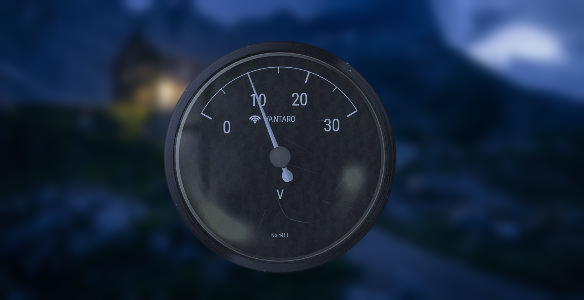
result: 10; V
